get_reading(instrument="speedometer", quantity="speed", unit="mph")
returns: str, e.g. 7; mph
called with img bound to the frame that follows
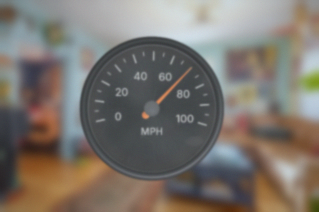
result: 70; mph
